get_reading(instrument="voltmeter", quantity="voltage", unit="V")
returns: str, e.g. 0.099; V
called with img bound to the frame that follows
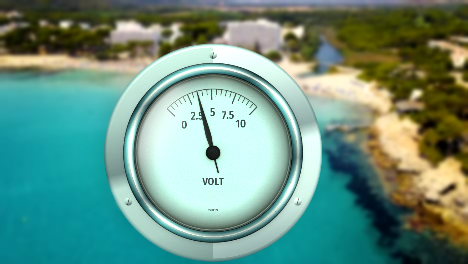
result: 3.5; V
